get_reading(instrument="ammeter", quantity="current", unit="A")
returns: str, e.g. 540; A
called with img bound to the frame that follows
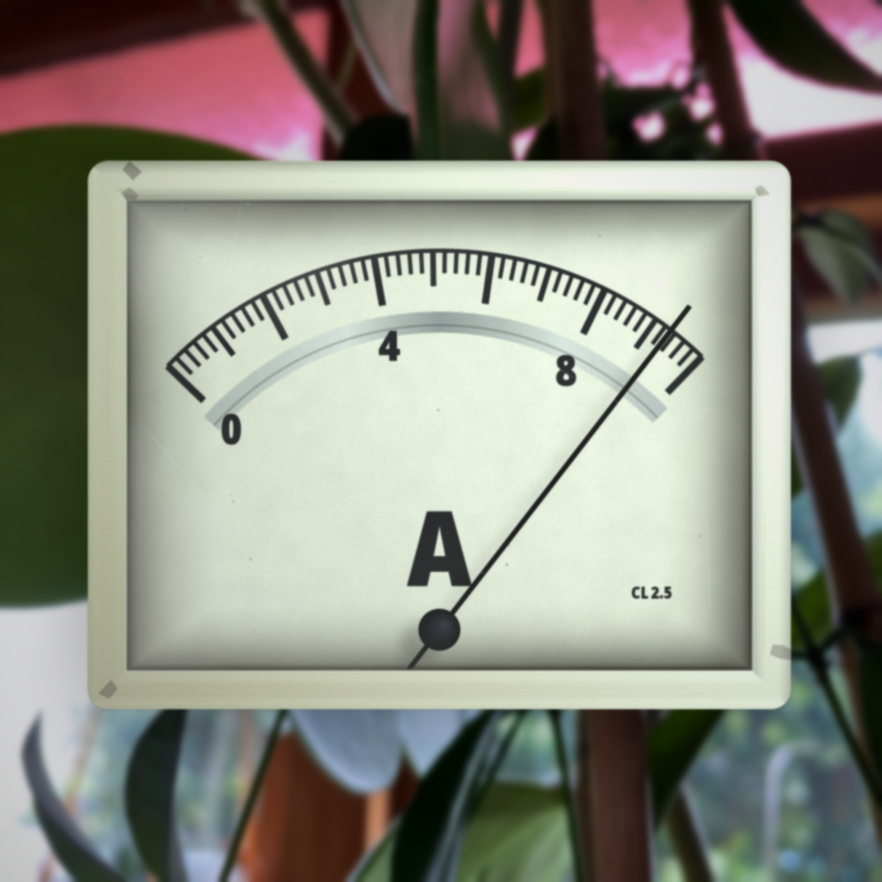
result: 9.3; A
